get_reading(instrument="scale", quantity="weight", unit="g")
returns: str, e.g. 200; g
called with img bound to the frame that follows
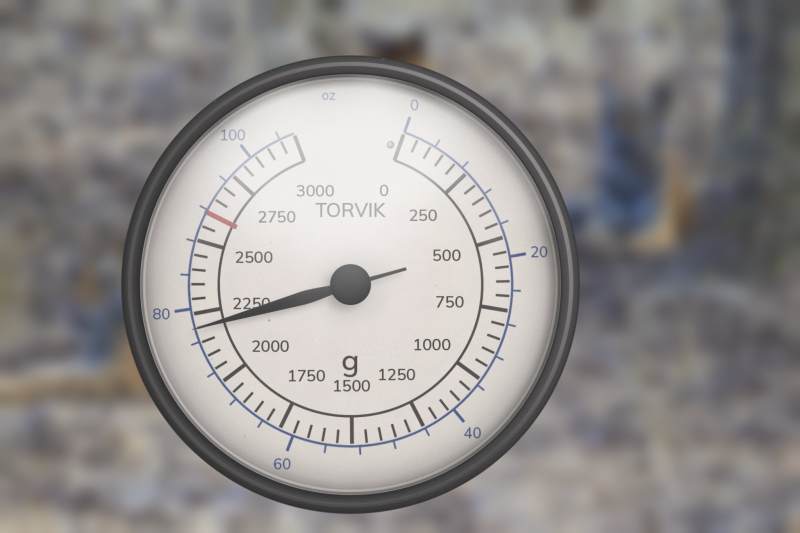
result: 2200; g
